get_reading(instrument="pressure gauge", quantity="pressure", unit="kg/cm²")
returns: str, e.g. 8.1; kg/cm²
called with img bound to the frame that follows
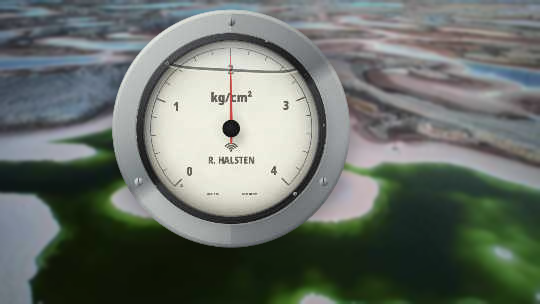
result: 2; kg/cm²
